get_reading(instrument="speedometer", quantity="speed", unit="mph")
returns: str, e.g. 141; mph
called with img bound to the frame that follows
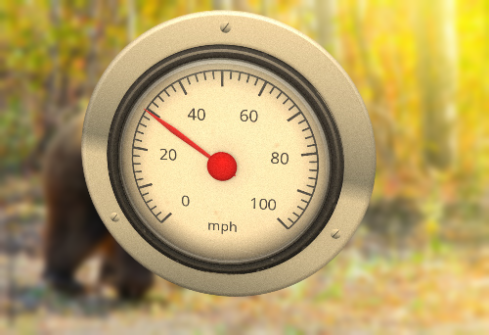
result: 30; mph
